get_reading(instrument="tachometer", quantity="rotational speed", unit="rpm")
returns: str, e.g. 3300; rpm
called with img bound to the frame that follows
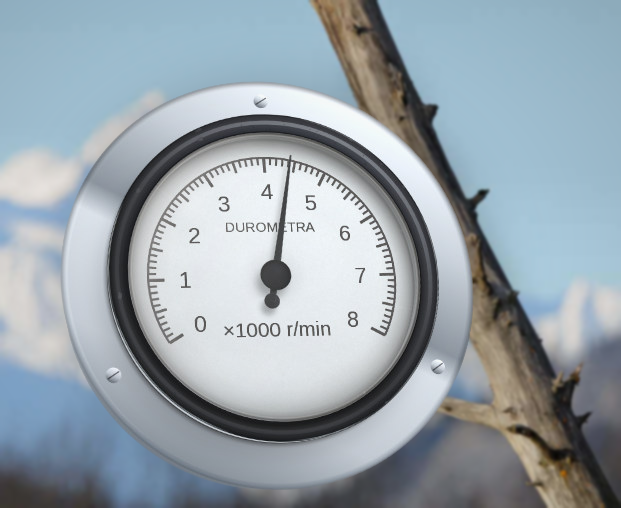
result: 4400; rpm
